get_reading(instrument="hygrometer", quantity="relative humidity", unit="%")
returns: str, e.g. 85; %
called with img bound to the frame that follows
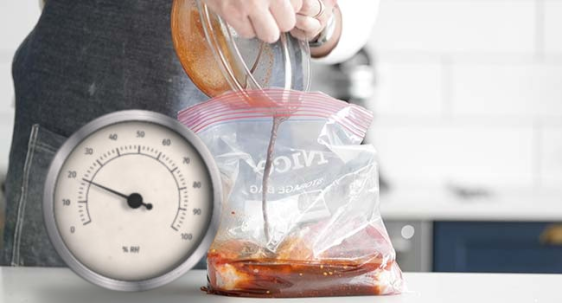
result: 20; %
